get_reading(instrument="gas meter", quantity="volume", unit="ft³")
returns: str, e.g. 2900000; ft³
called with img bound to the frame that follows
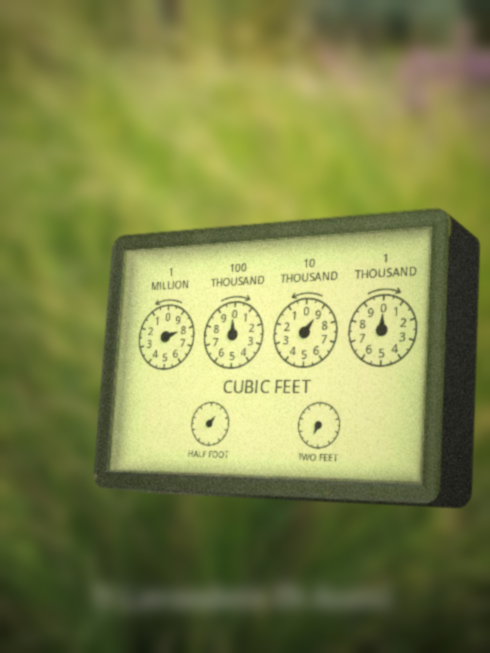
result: 799000; ft³
